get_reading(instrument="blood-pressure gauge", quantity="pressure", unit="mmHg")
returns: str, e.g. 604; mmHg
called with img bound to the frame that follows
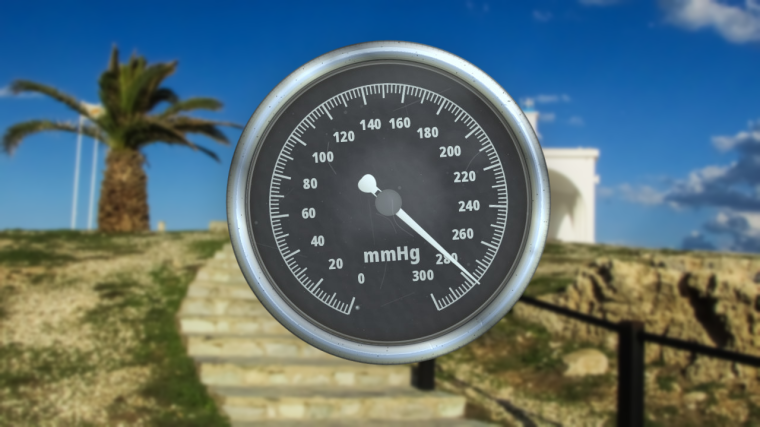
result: 278; mmHg
